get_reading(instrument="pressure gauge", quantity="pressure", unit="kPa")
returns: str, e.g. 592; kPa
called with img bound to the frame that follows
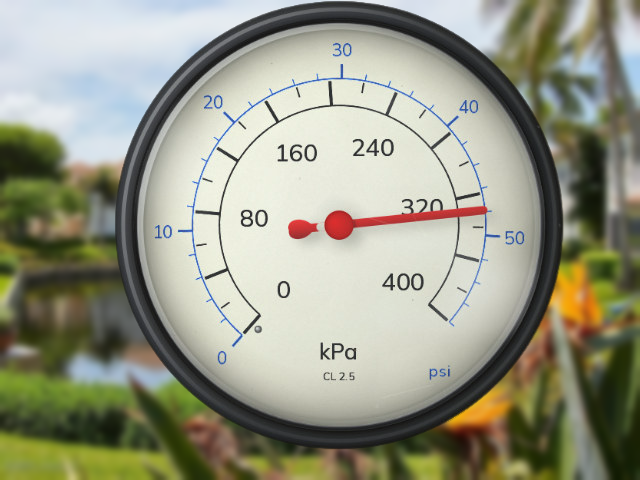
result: 330; kPa
